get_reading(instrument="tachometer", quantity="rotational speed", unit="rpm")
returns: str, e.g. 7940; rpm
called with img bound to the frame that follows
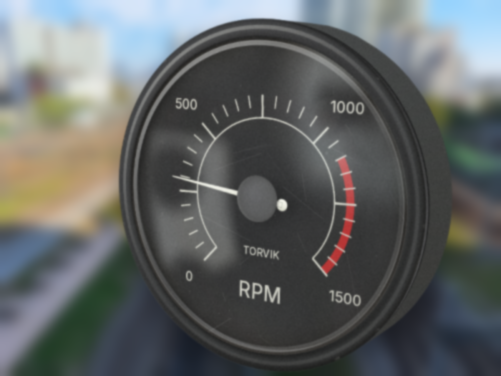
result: 300; rpm
